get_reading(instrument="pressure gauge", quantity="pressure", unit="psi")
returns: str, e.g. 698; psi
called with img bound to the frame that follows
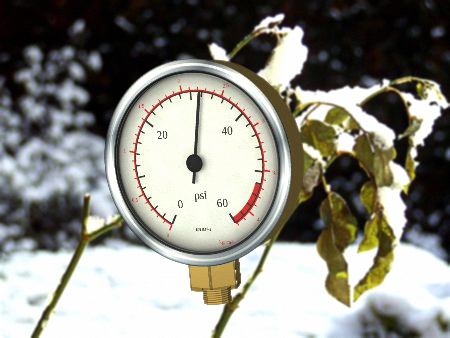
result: 32; psi
